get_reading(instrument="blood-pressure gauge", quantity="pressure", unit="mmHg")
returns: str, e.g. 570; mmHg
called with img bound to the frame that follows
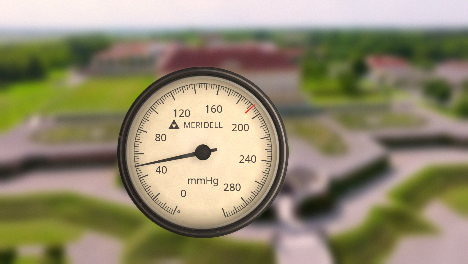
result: 50; mmHg
